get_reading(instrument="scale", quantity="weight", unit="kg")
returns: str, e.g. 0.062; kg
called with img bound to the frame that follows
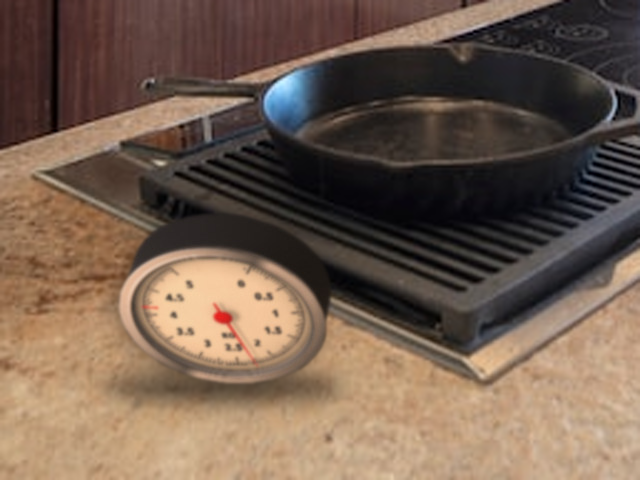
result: 2.25; kg
